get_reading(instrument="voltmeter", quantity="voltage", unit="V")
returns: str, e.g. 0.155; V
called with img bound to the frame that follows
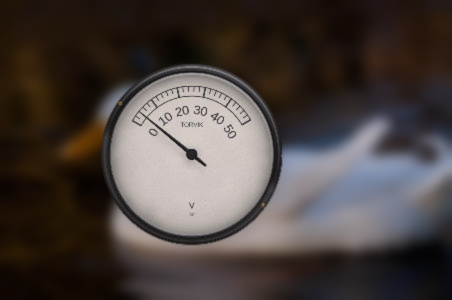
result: 4; V
